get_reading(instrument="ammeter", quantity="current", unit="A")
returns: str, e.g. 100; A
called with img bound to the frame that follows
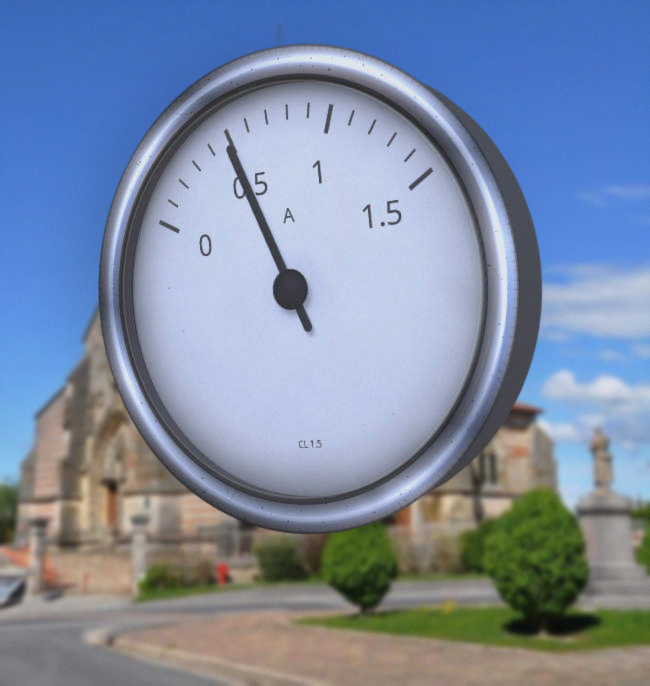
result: 0.5; A
